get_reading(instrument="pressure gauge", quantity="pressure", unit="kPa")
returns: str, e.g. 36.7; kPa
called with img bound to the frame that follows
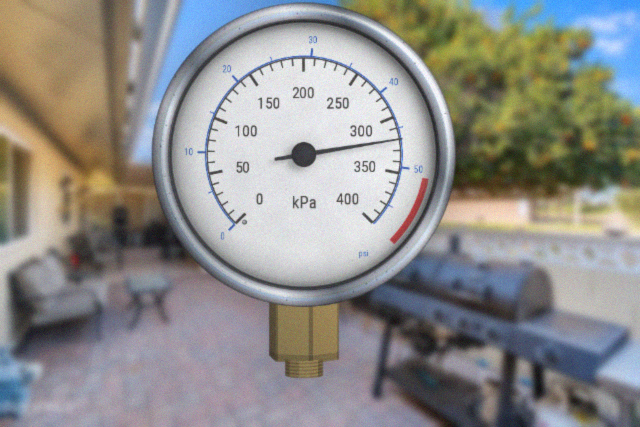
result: 320; kPa
